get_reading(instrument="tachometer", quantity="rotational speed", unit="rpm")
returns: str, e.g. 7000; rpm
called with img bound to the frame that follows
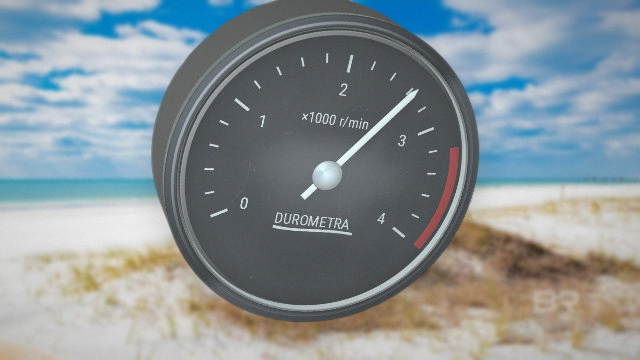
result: 2600; rpm
